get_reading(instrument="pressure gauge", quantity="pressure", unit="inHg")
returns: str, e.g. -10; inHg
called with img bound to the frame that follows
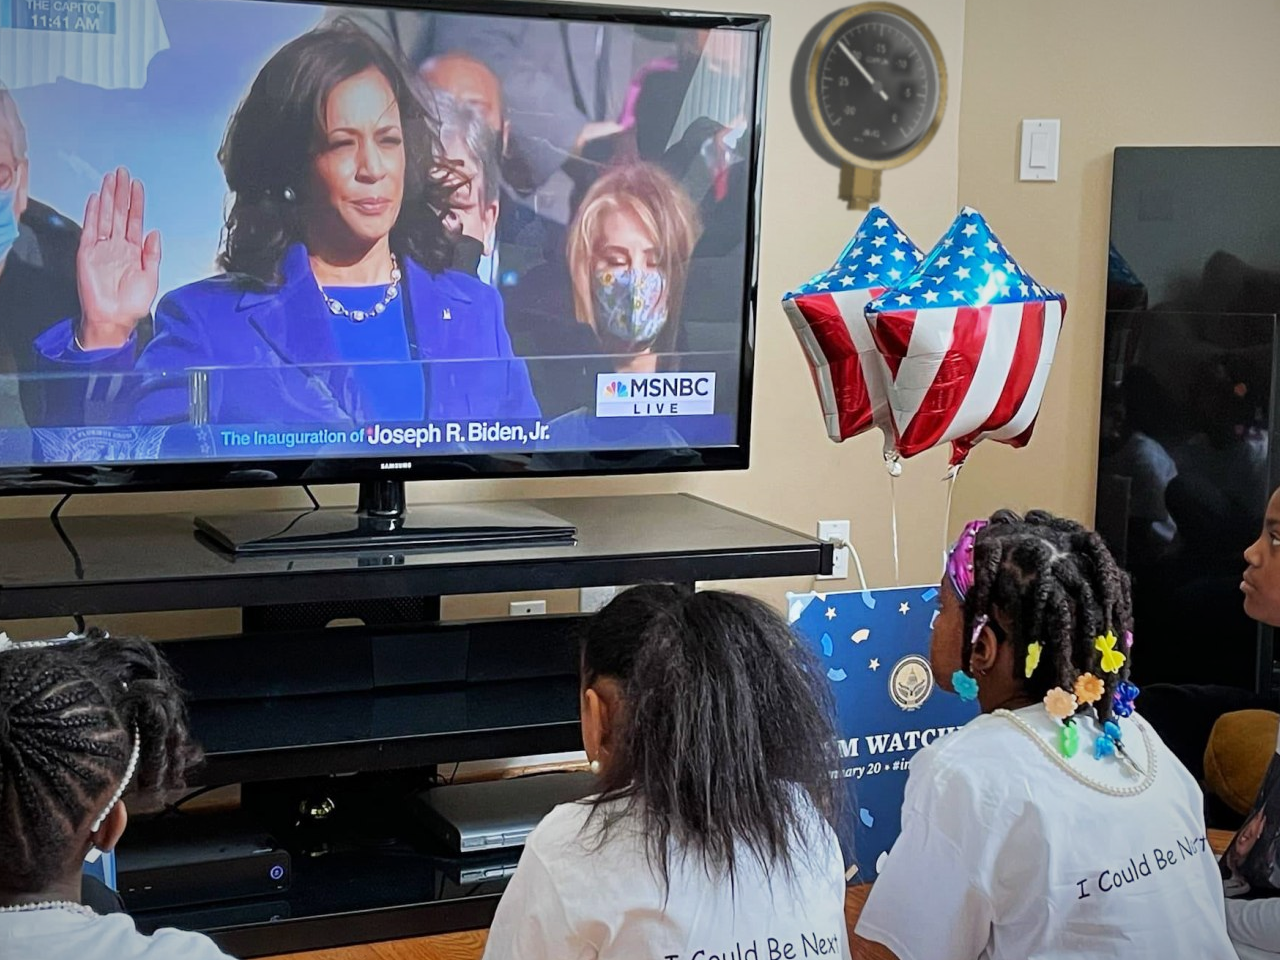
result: -21; inHg
